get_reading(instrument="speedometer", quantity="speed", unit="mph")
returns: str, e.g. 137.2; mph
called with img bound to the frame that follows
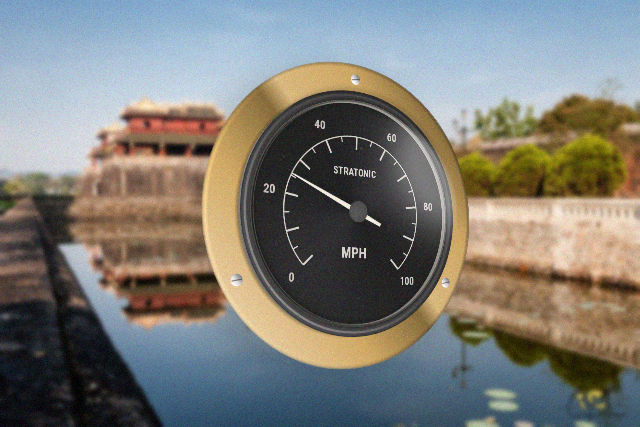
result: 25; mph
